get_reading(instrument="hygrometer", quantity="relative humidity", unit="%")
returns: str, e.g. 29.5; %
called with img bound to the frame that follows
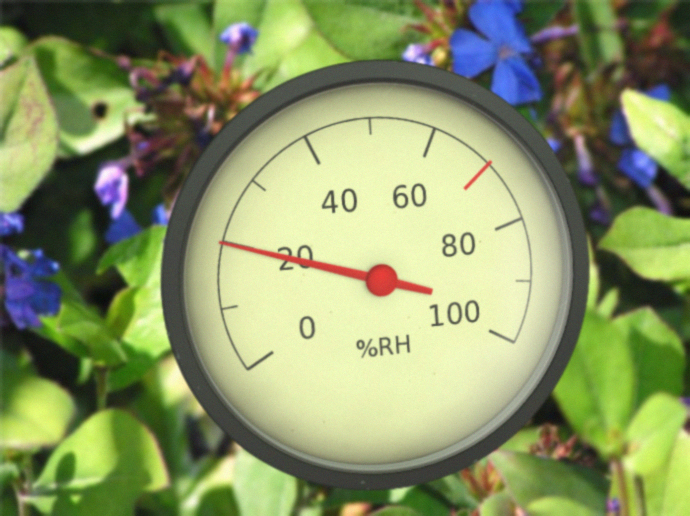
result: 20; %
